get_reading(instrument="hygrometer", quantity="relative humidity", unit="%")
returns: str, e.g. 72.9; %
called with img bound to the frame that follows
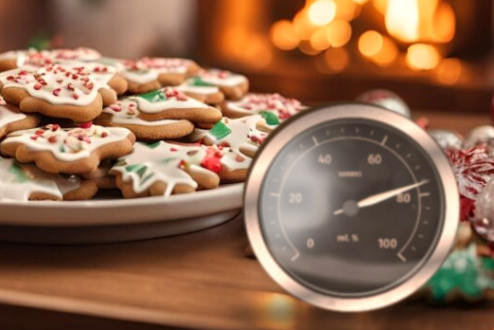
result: 76; %
